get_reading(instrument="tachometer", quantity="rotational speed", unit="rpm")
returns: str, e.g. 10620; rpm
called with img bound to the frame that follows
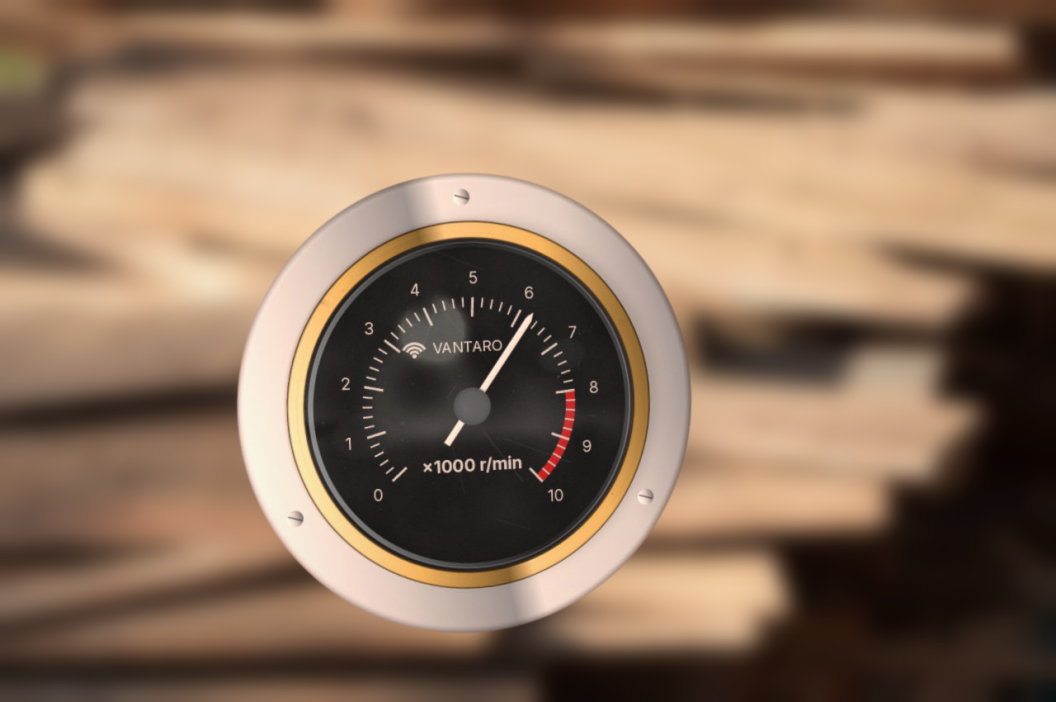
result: 6200; rpm
